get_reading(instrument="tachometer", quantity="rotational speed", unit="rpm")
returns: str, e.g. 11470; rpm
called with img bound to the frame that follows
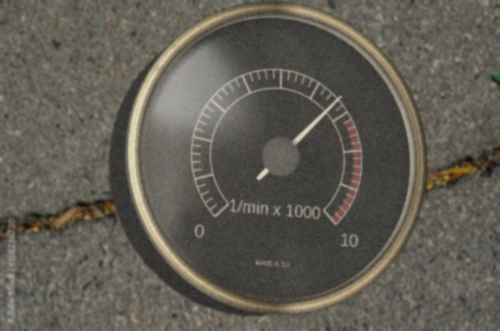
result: 6600; rpm
